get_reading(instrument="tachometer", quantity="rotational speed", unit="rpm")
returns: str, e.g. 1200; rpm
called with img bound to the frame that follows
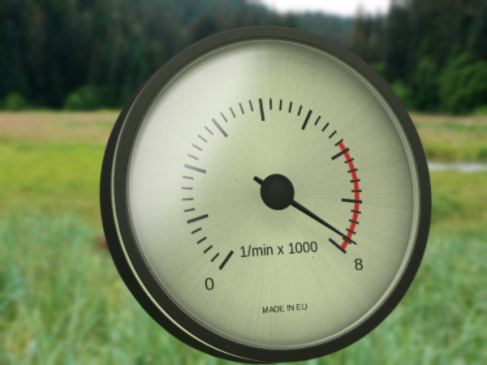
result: 7800; rpm
